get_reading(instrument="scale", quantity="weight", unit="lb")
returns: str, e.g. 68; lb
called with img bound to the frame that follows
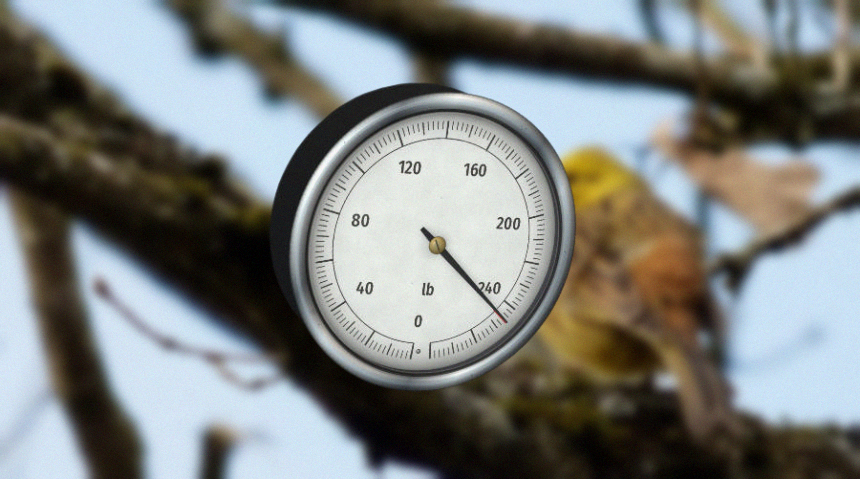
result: 246; lb
